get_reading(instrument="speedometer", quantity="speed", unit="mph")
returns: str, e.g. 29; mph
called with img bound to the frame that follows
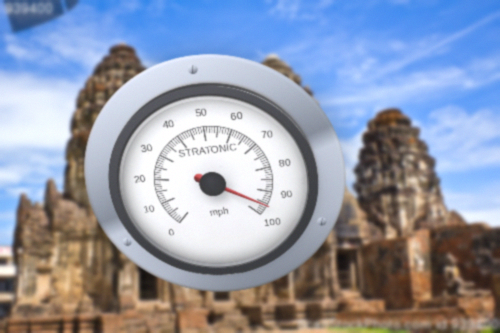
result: 95; mph
